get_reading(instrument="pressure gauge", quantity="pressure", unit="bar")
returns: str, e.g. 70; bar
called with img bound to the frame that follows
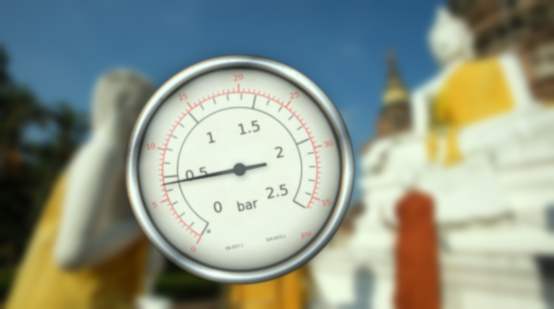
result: 0.45; bar
